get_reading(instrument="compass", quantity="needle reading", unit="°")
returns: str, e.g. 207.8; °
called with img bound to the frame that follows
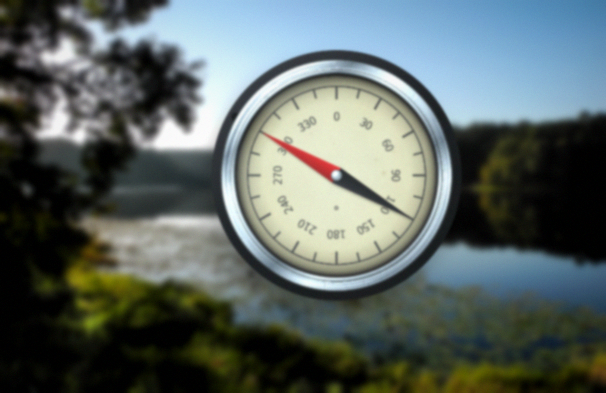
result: 300; °
